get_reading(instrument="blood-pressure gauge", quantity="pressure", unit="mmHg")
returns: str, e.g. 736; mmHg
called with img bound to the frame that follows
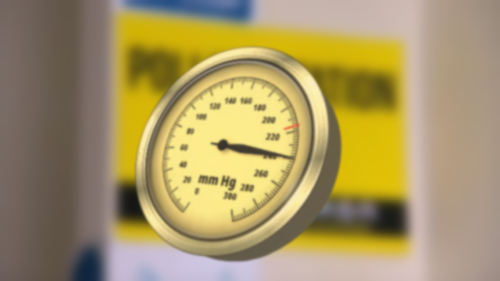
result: 240; mmHg
